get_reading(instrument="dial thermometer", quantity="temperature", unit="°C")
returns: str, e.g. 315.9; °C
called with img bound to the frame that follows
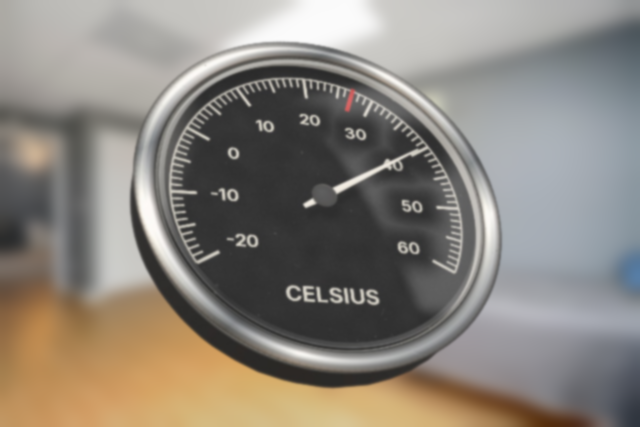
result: 40; °C
